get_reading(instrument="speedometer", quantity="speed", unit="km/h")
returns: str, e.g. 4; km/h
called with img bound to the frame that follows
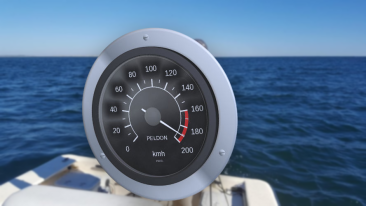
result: 190; km/h
